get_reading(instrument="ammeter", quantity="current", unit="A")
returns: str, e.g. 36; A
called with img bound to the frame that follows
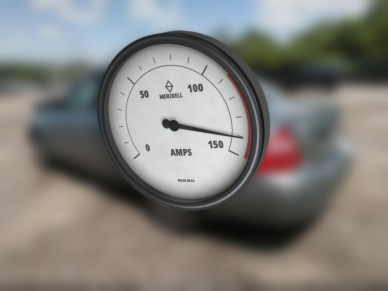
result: 140; A
